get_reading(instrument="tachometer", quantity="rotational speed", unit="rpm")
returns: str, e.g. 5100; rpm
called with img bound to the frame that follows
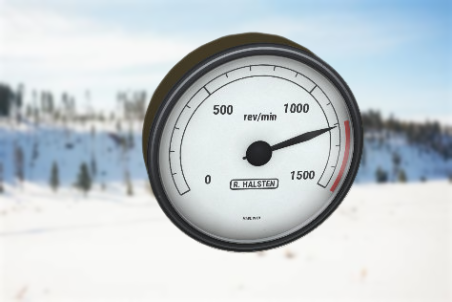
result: 1200; rpm
